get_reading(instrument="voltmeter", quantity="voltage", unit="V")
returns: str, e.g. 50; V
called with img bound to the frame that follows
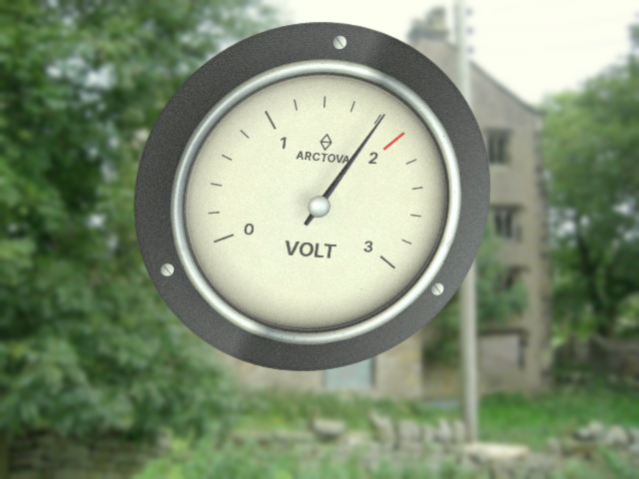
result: 1.8; V
